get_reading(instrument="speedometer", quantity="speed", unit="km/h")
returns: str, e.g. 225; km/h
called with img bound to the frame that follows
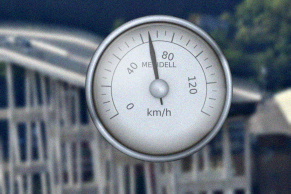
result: 65; km/h
